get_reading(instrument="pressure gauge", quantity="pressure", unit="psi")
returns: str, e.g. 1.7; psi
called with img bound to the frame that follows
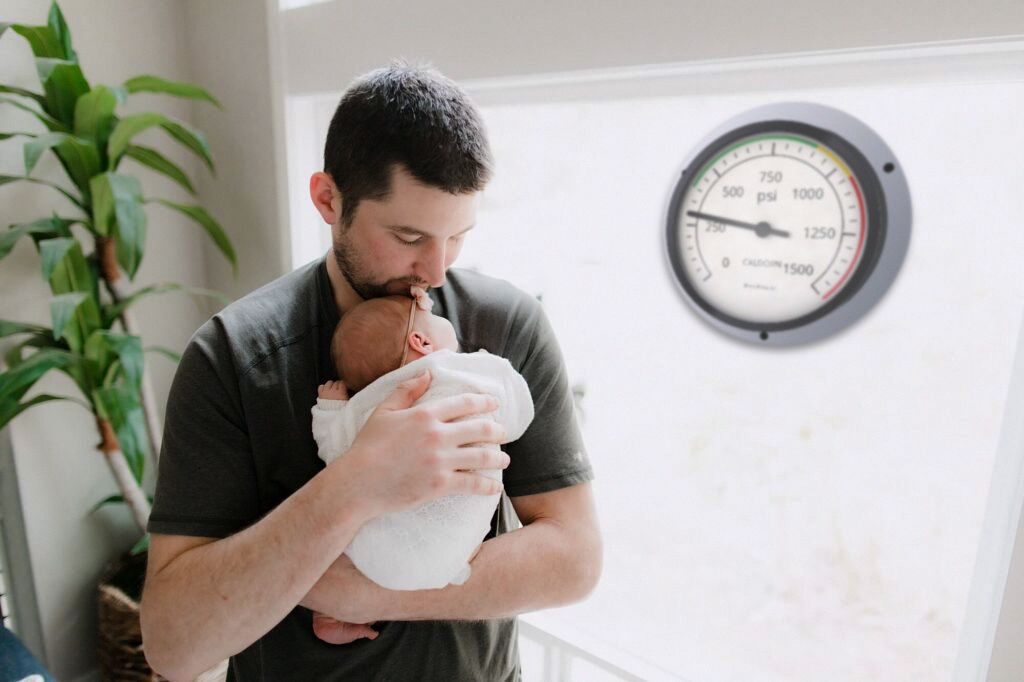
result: 300; psi
